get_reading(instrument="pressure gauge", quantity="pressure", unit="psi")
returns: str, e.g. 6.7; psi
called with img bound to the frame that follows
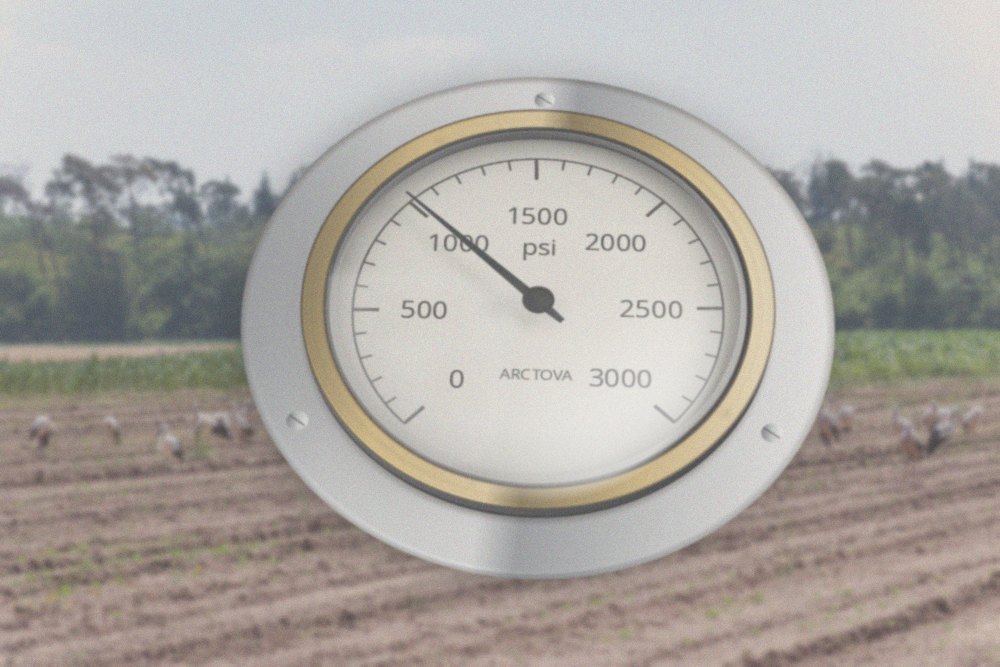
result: 1000; psi
